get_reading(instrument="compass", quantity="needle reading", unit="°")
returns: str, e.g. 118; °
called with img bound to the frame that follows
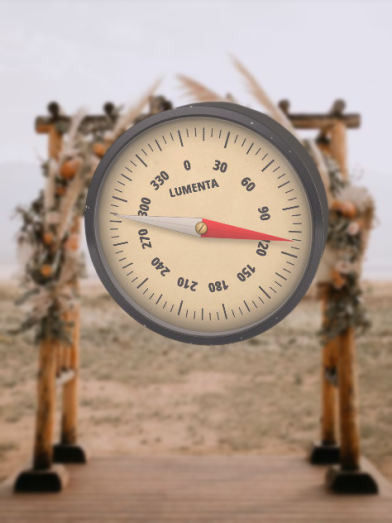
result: 110; °
